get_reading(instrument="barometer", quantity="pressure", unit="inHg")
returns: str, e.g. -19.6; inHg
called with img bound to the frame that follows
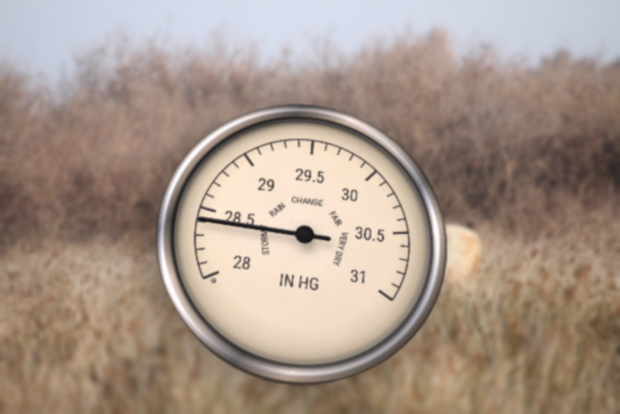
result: 28.4; inHg
